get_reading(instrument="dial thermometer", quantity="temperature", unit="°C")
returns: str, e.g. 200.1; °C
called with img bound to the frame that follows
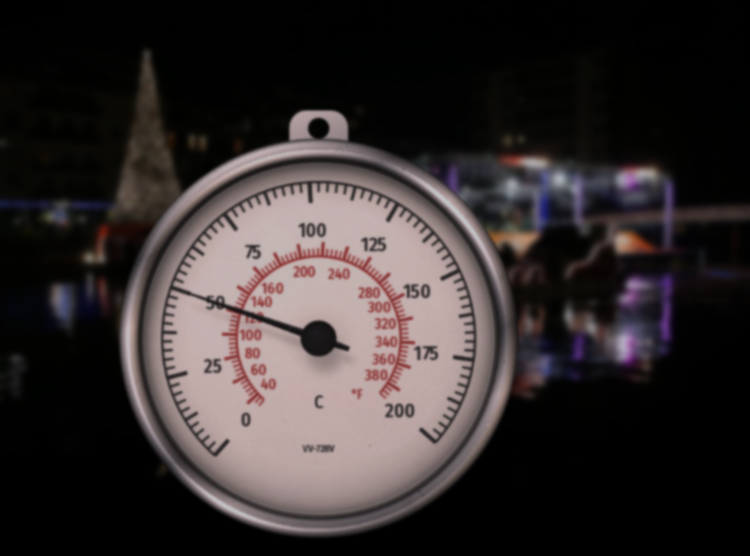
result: 50; °C
